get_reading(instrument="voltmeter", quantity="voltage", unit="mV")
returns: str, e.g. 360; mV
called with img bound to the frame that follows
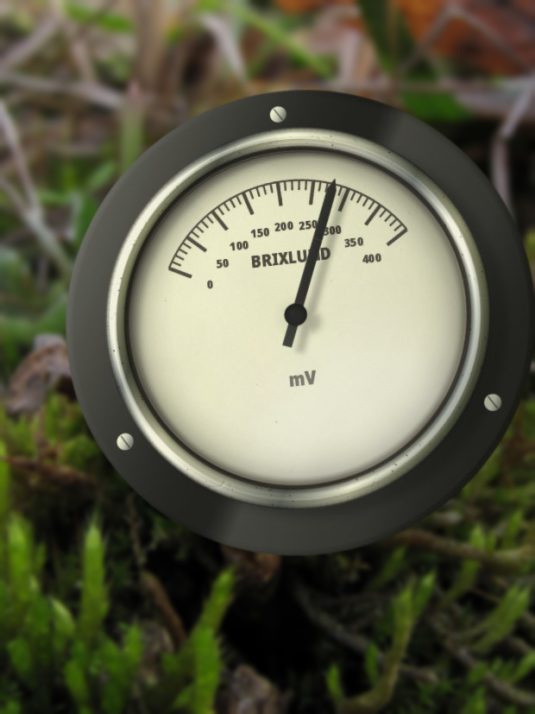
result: 280; mV
